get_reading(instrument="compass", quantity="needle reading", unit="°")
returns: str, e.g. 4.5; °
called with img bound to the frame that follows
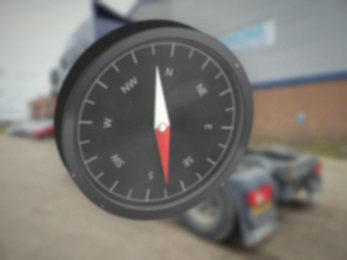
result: 165; °
